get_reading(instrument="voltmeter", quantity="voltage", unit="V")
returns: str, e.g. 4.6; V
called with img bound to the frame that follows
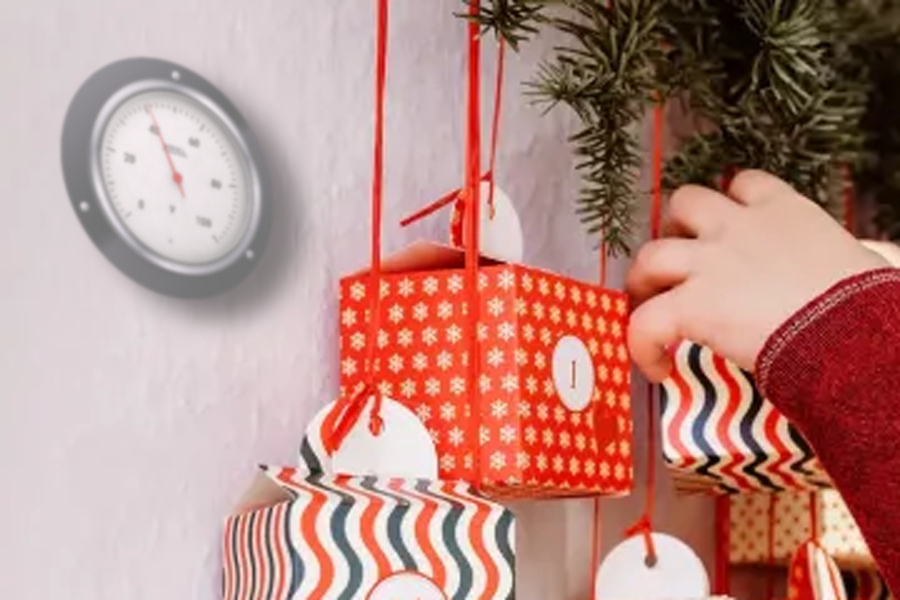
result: 40; V
